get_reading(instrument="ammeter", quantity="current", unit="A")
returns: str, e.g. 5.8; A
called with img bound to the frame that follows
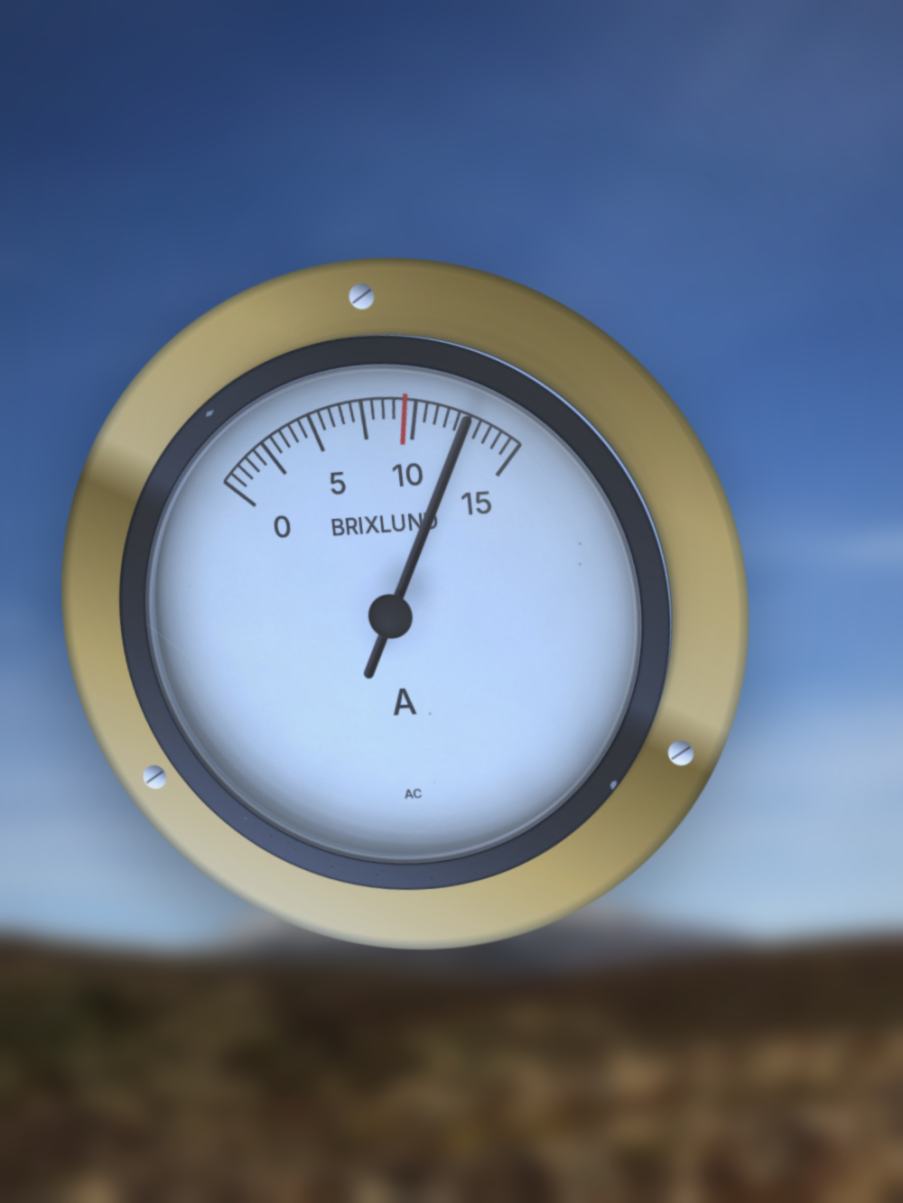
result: 12.5; A
